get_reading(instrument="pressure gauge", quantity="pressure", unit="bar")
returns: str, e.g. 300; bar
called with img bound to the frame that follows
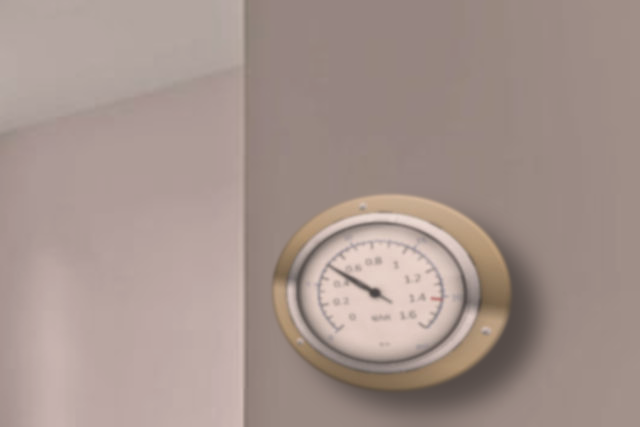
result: 0.5; bar
